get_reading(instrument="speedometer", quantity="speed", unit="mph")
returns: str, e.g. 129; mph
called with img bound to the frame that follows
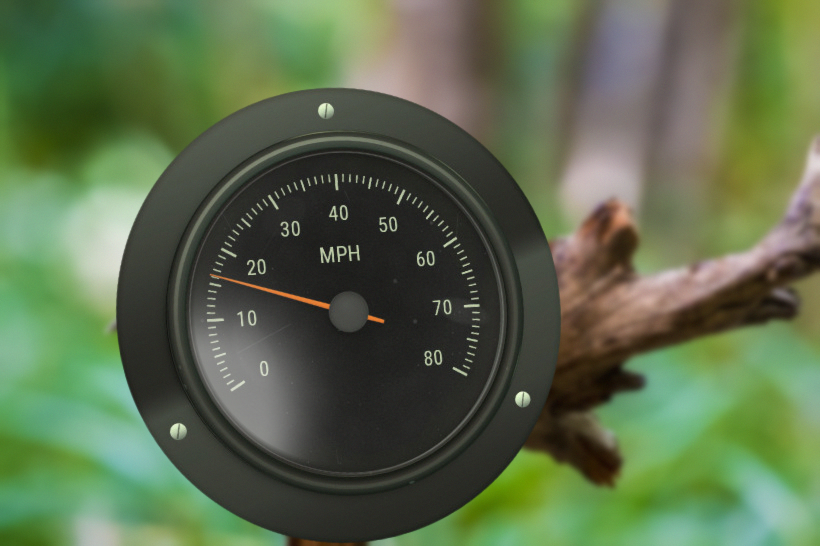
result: 16; mph
